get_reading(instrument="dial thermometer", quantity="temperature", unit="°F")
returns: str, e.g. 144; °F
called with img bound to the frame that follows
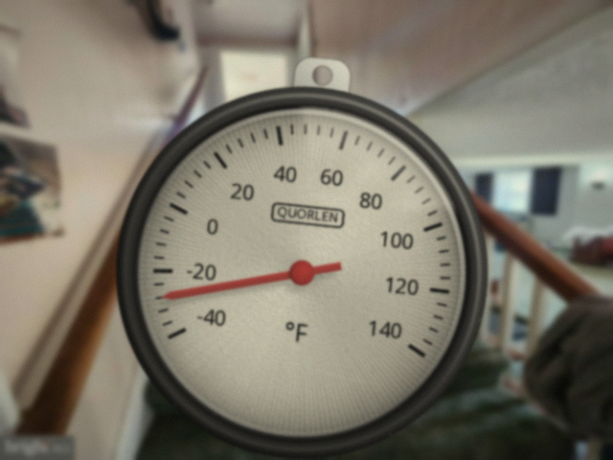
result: -28; °F
